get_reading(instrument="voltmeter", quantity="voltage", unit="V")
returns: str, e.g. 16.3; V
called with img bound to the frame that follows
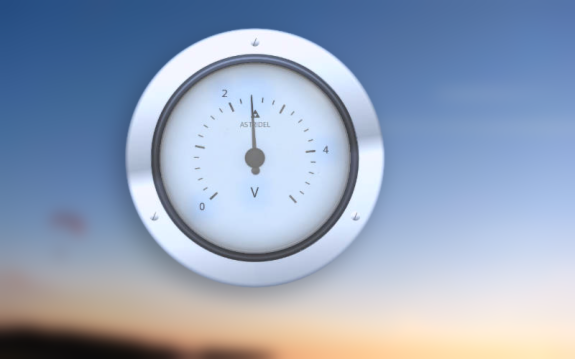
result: 2.4; V
